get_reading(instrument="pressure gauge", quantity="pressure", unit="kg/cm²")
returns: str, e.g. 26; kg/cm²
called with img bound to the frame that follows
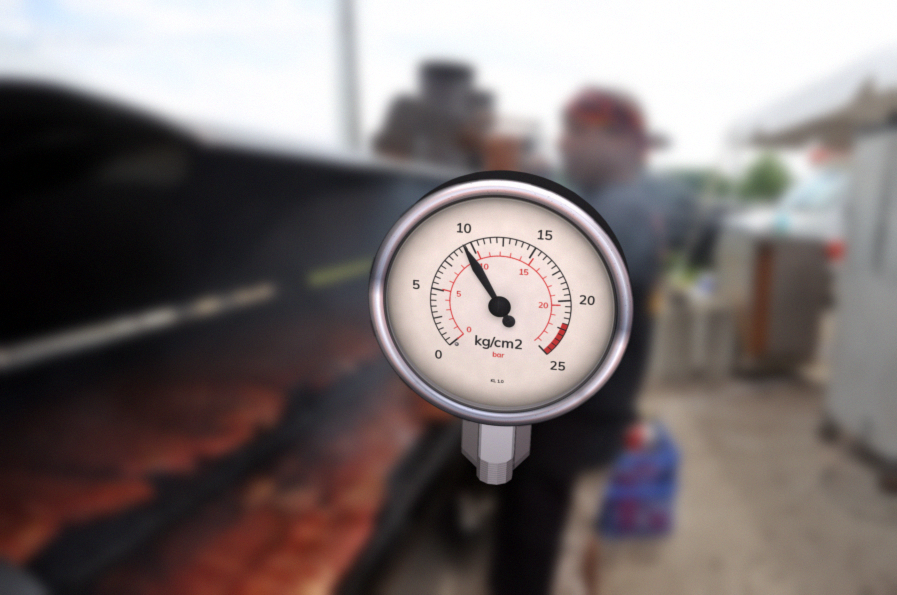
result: 9.5; kg/cm²
